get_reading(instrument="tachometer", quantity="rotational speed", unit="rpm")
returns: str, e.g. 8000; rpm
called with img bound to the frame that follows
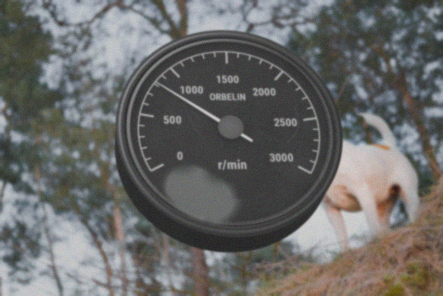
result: 800; rpm
